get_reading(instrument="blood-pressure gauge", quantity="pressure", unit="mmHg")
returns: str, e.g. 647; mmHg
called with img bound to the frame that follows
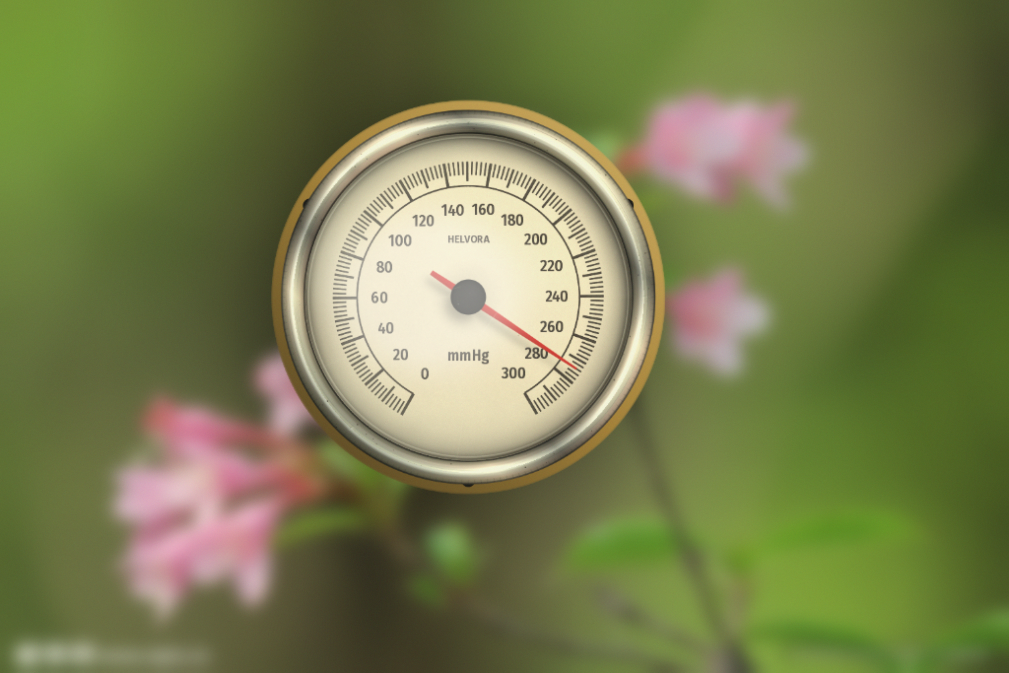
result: 274; mmHg
